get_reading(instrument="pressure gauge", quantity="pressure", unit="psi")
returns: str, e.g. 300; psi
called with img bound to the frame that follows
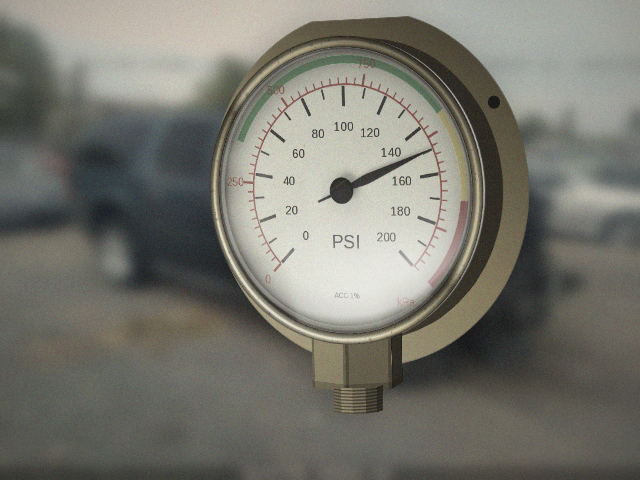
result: 150; psi
